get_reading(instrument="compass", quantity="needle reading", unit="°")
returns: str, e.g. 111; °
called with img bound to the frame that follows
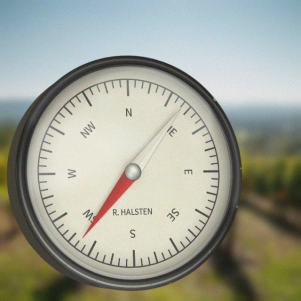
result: 220; °
